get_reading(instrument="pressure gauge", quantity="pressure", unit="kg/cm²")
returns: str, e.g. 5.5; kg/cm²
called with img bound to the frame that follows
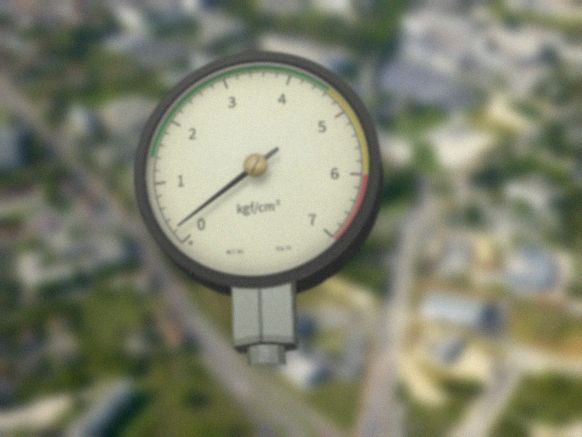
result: 0.2; kg/cm²
